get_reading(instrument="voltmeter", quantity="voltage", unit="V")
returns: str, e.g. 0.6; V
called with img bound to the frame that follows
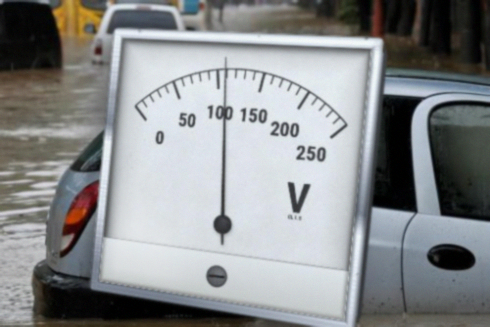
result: 110; V
